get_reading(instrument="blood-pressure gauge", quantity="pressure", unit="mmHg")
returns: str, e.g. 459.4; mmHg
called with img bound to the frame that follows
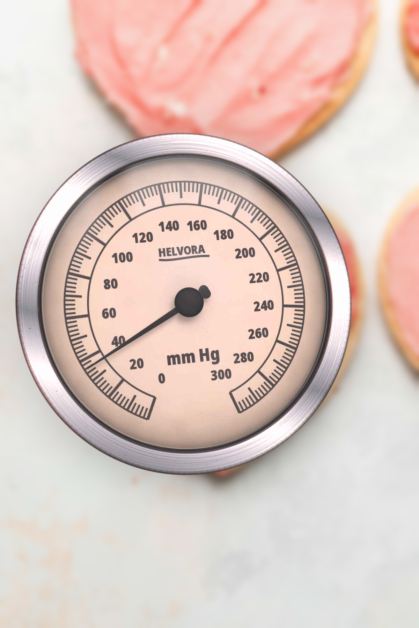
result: 36; mmHg
